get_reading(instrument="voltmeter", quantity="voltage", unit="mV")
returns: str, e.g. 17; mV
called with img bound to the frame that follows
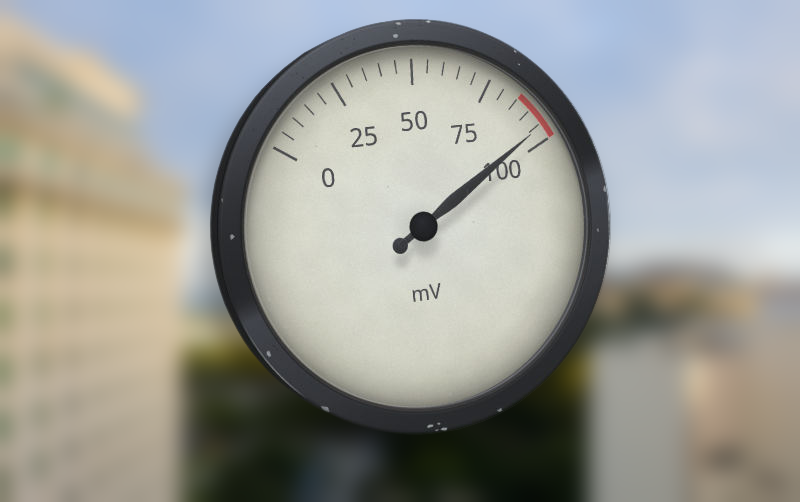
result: 95; mV
